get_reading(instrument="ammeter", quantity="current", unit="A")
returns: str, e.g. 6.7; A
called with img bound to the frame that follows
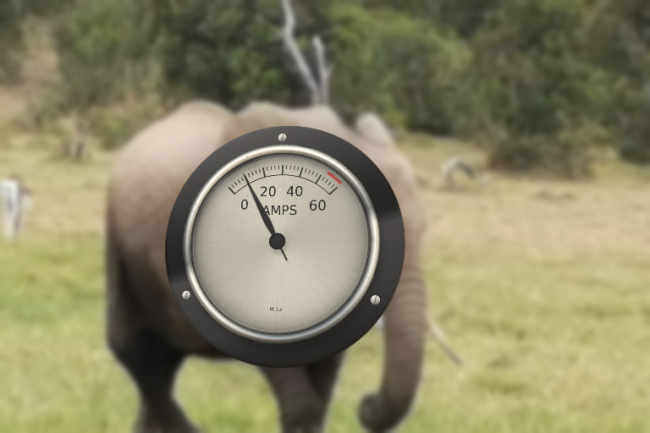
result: 10; A
